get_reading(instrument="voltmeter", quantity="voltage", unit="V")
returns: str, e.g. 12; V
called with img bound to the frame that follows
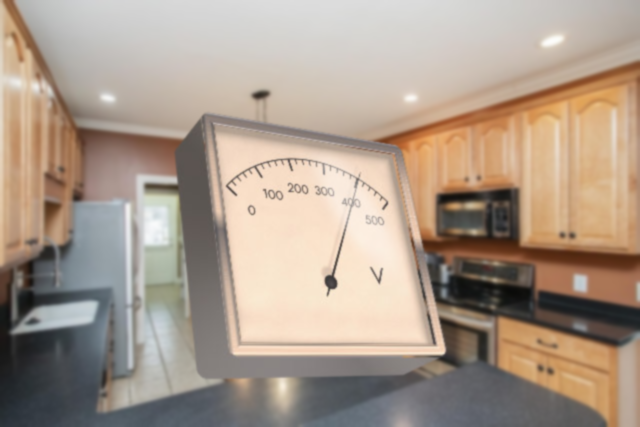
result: 400; V
